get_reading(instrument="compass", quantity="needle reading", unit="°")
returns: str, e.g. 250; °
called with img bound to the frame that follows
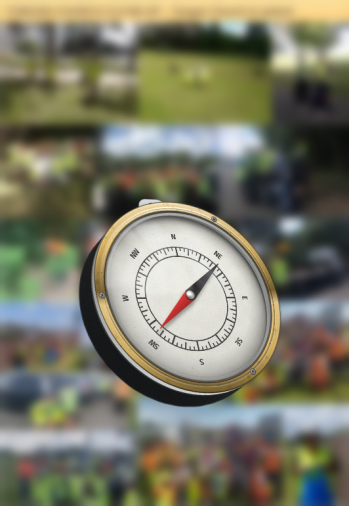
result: 230; °
